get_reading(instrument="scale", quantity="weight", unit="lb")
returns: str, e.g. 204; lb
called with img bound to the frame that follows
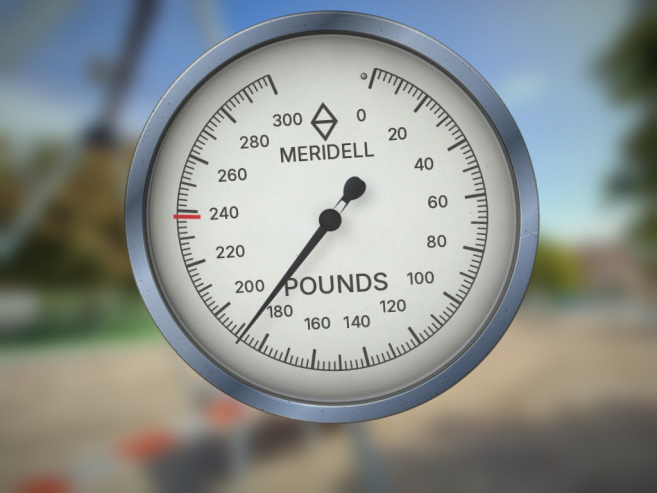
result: 188; lb
